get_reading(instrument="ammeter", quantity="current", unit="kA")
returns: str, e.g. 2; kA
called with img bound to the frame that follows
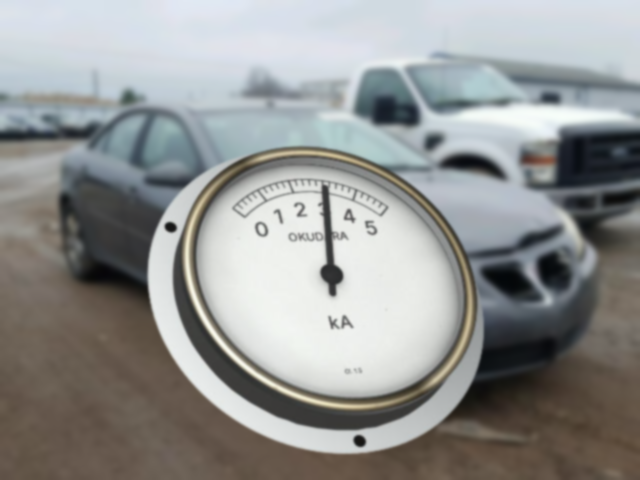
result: 3; kA
